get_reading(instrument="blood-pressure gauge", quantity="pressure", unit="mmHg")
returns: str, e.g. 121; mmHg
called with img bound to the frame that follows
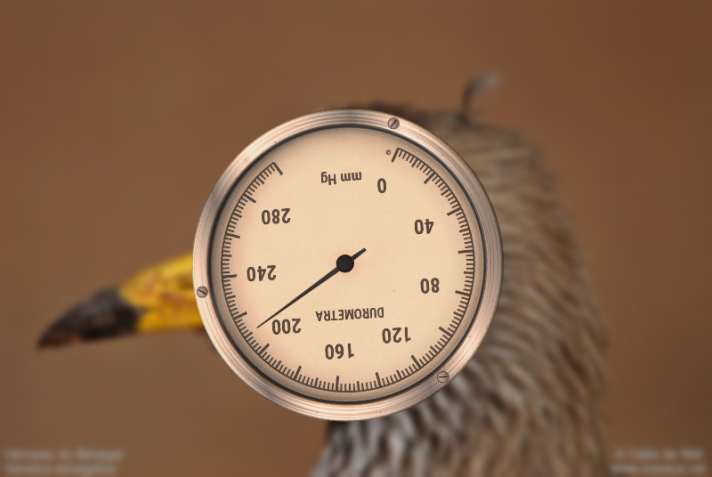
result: 210; mmHg
